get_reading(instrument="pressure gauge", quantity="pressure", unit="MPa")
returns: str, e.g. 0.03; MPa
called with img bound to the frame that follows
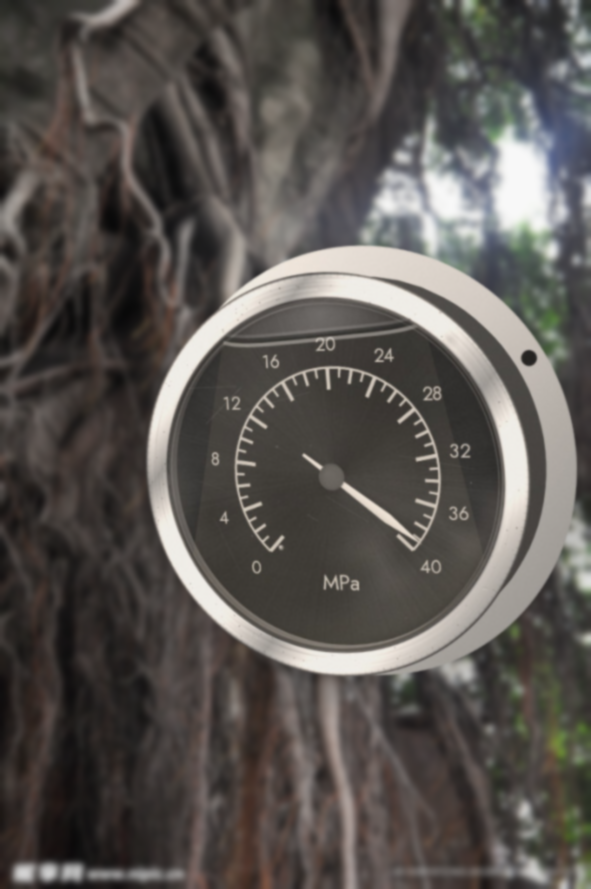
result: 39; MPa
